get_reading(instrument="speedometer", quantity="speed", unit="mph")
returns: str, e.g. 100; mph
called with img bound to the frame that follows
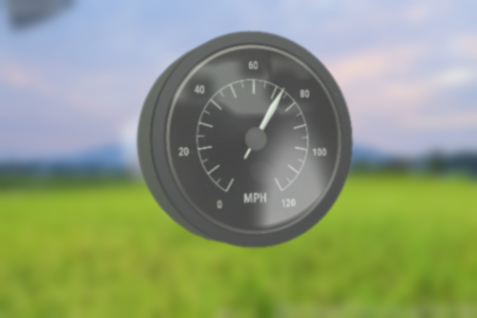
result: 72.5; mph
